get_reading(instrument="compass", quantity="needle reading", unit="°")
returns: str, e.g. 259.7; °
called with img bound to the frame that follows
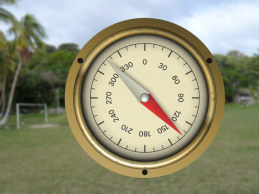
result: 135; °
